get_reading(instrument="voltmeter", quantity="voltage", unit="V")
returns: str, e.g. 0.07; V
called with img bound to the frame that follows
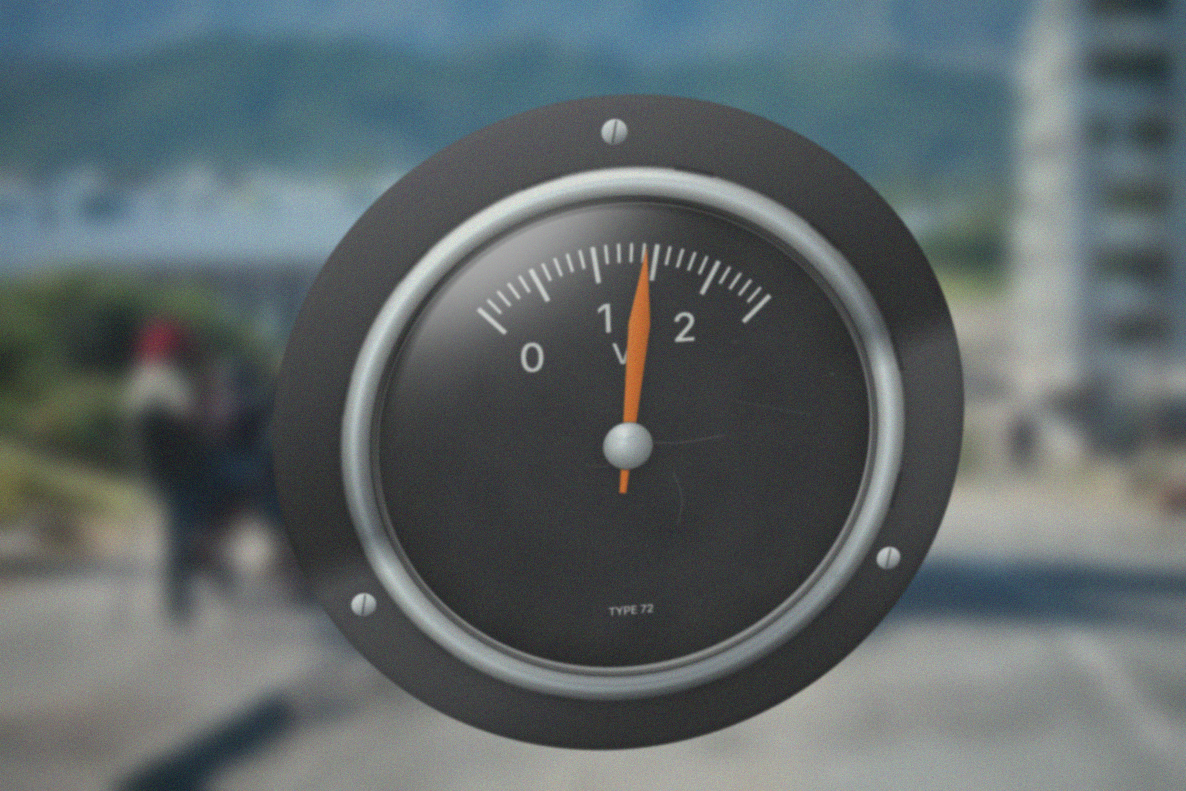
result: 1.4; V
